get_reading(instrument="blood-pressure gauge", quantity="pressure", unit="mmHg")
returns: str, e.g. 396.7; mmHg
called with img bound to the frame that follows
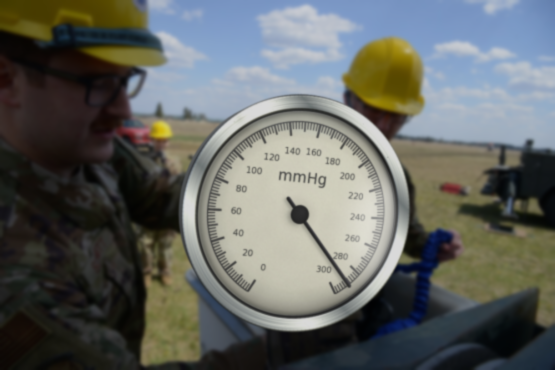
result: 290; mmHg
